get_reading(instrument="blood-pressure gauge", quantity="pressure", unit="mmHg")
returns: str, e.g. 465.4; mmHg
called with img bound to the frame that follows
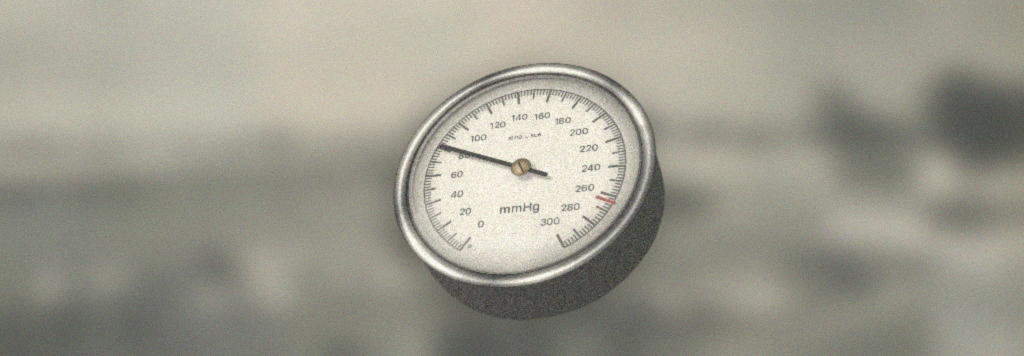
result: 80; mmHg
